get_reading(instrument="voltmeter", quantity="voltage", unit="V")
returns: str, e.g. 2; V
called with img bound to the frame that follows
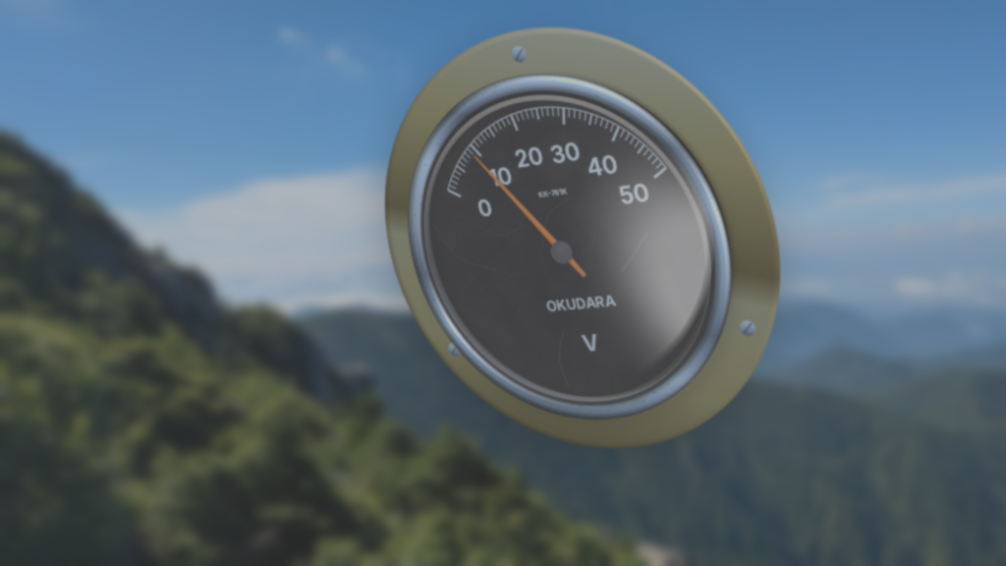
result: 10; V
